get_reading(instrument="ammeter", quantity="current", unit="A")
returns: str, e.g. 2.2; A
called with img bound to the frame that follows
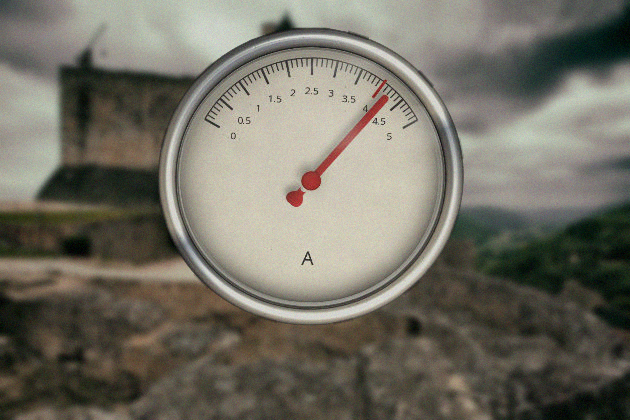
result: 4.2; A
